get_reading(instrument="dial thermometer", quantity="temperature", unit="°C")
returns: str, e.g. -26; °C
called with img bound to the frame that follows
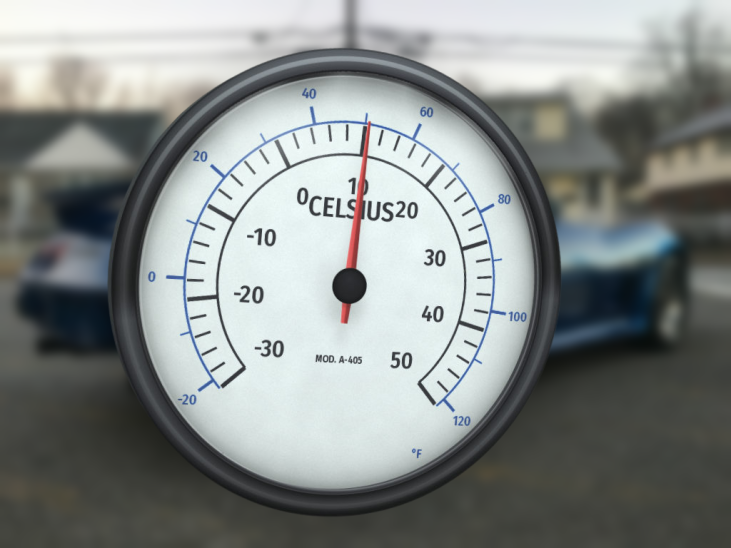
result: 10; °C
